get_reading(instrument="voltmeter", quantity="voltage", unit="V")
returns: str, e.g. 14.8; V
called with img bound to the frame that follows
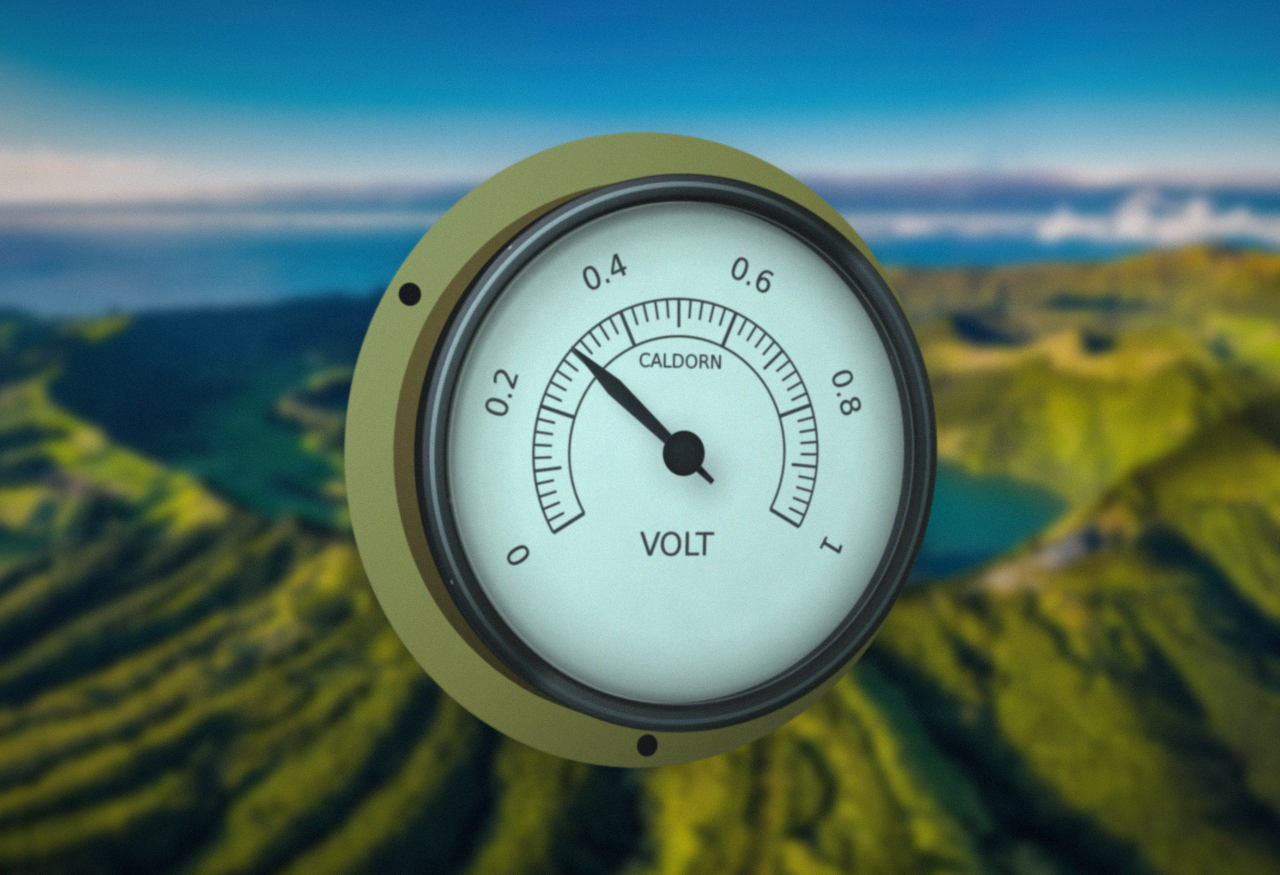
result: 0.3; V
